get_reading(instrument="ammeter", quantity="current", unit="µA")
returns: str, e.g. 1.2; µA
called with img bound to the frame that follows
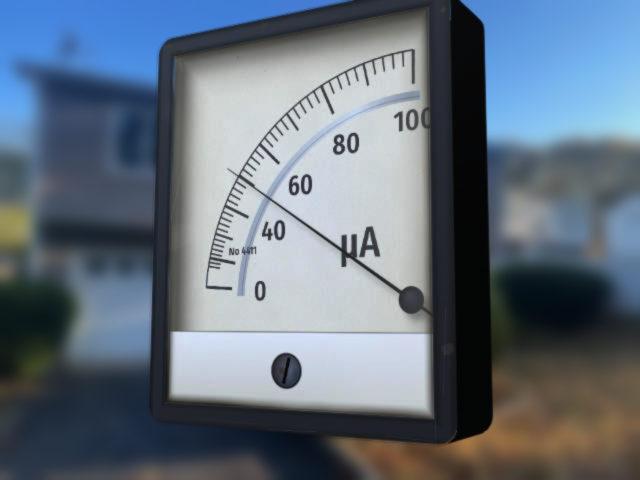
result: 50; µA
